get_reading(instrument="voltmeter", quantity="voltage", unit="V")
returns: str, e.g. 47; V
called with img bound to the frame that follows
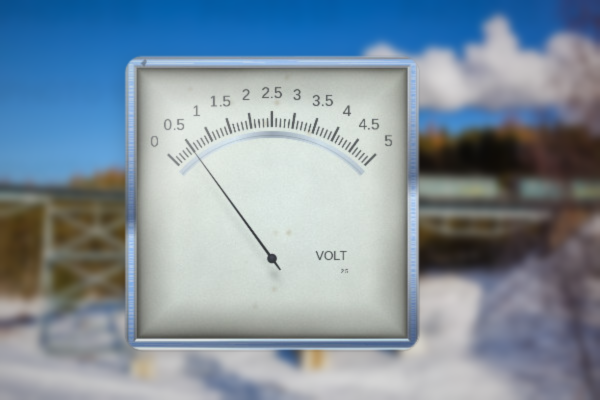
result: 0.5; V
